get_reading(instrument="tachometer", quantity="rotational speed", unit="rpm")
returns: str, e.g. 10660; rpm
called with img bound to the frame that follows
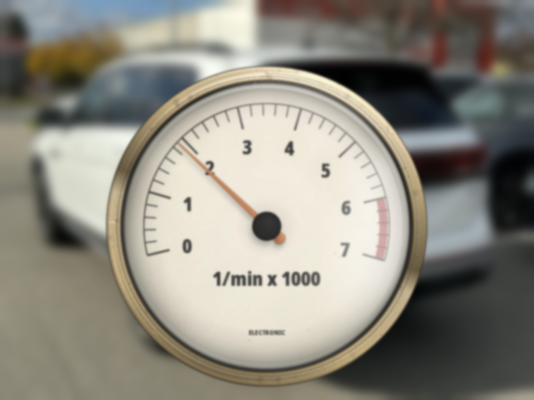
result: 1900; rpm
